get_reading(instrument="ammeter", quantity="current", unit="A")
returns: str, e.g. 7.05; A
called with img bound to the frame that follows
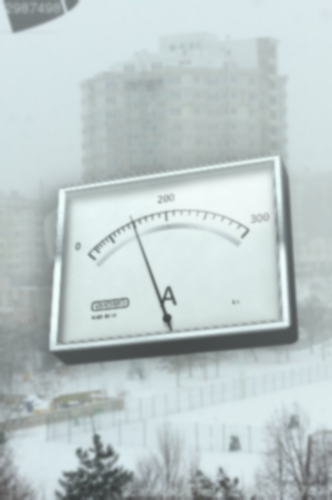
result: 150; A
